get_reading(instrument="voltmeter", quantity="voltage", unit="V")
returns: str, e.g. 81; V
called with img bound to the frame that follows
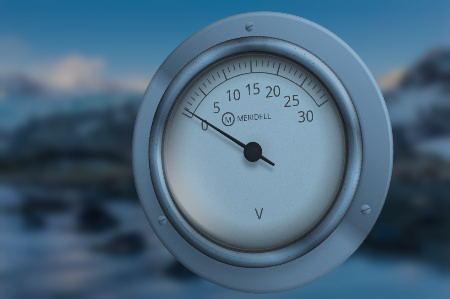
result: 1; V
